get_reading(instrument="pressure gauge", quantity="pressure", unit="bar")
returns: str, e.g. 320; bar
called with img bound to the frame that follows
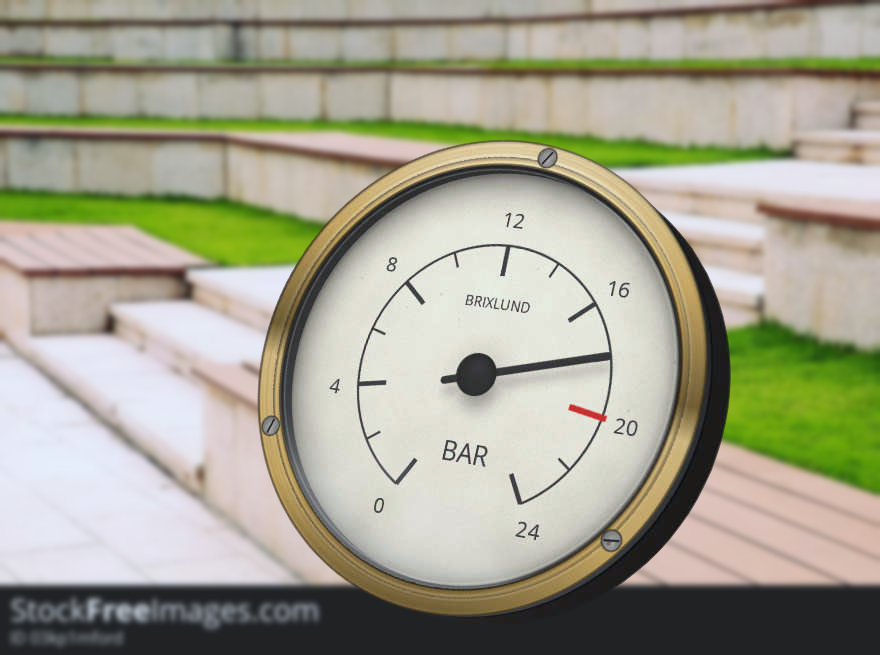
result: 18; bar
